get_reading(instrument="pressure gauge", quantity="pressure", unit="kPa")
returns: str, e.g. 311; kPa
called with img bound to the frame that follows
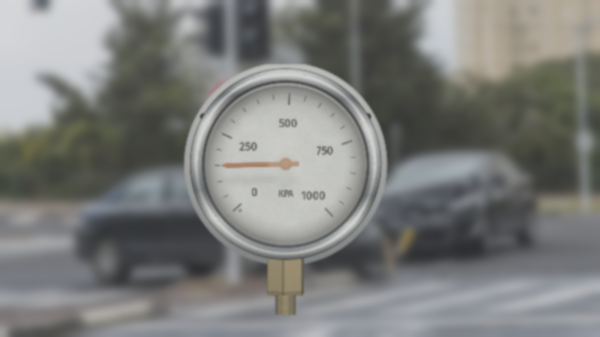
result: 150; kPa
